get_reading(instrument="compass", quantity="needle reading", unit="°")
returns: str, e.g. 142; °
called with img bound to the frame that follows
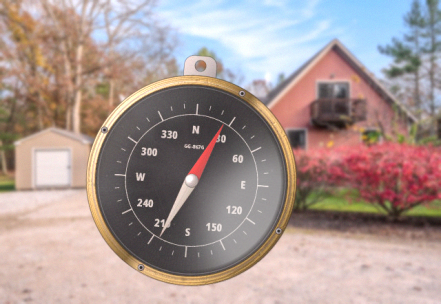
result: 25; °
